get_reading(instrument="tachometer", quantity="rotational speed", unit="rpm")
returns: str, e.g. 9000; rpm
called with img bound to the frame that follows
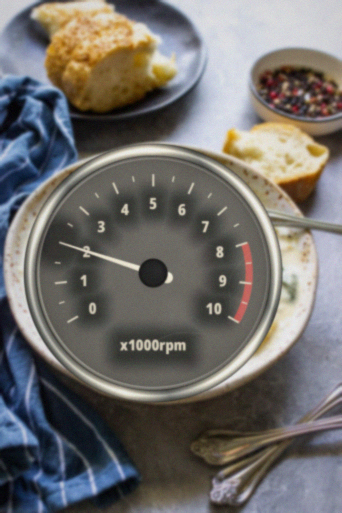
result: 2000; rpm
